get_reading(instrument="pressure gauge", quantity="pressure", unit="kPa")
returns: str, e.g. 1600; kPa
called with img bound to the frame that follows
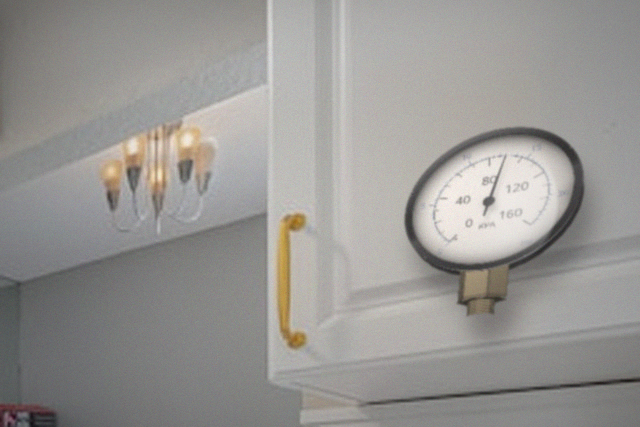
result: 90; kPa
